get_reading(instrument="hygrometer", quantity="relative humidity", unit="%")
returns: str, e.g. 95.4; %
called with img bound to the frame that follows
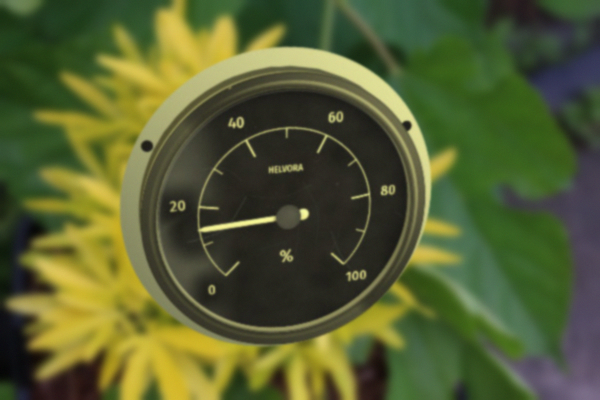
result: 15; %
